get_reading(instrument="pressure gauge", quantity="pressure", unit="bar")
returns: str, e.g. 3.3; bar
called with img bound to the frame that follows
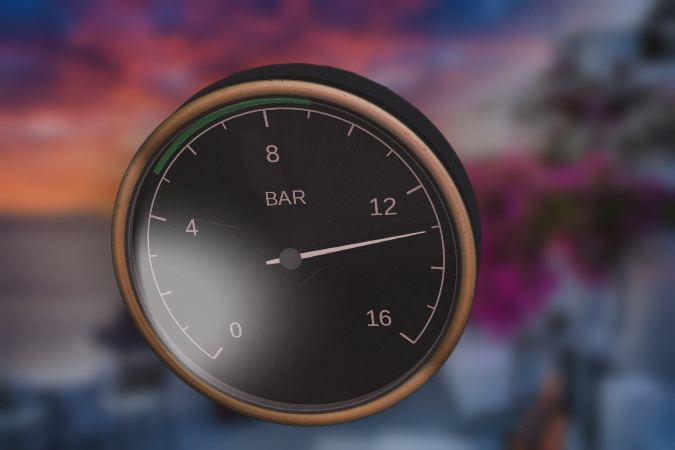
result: 13; bar
